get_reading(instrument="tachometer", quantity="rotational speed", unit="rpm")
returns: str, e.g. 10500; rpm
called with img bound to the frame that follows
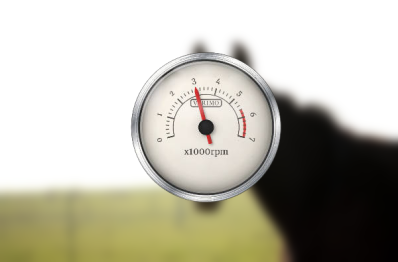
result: 3000; rpm
